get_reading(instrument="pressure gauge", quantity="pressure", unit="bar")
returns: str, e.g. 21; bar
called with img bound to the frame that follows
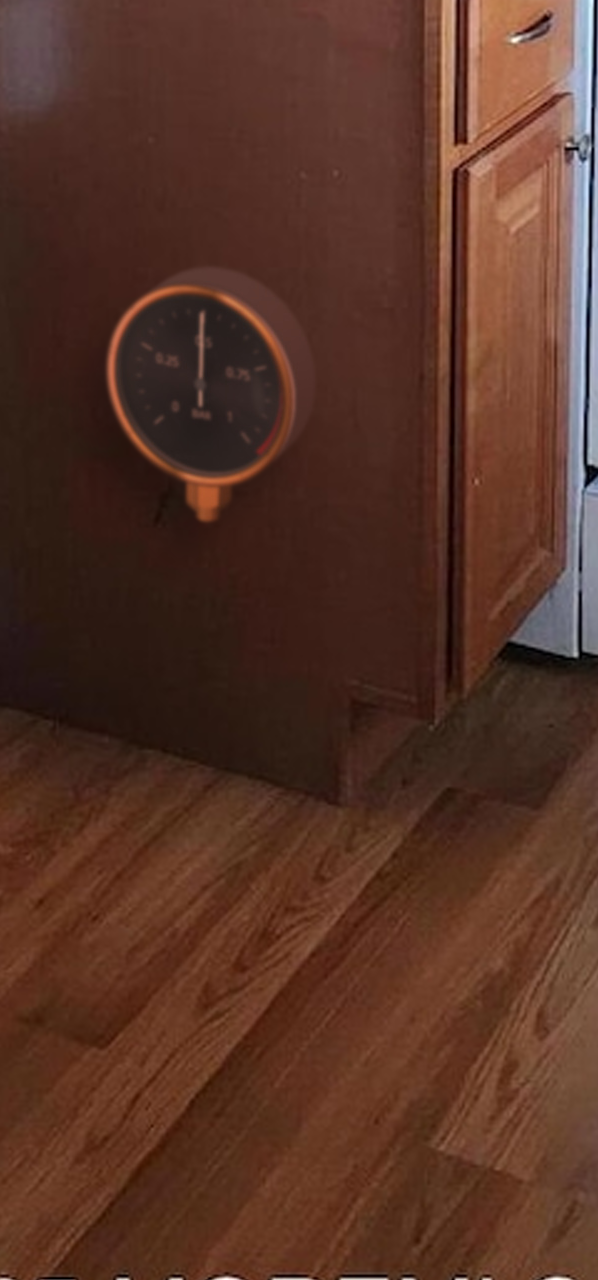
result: 0.5; bar
